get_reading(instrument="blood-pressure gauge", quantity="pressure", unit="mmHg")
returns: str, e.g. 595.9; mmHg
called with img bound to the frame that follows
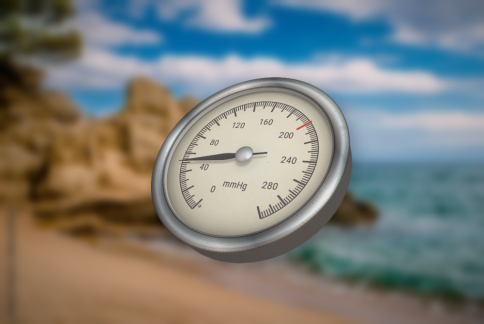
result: 50; mmHg
